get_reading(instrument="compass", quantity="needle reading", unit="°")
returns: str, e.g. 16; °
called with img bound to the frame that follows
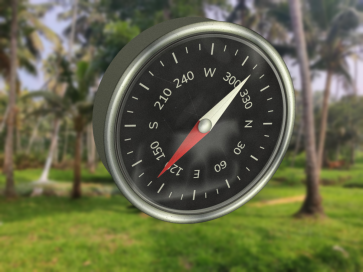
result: 130; °
